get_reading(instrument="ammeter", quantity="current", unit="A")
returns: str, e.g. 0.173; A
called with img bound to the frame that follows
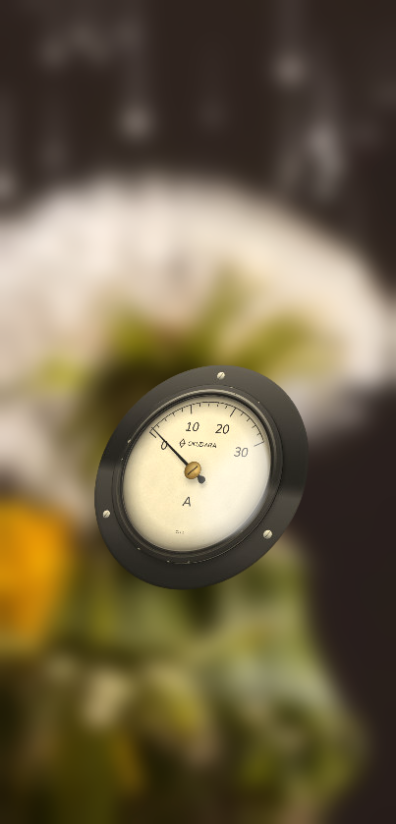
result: 1; A
